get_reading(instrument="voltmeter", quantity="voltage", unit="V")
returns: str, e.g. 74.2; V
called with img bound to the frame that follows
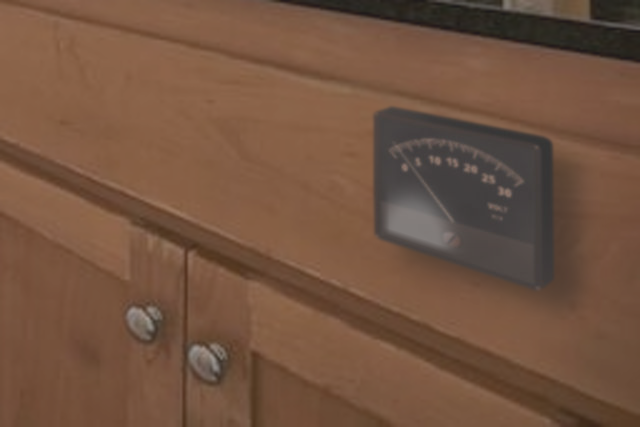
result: 2.5; V
